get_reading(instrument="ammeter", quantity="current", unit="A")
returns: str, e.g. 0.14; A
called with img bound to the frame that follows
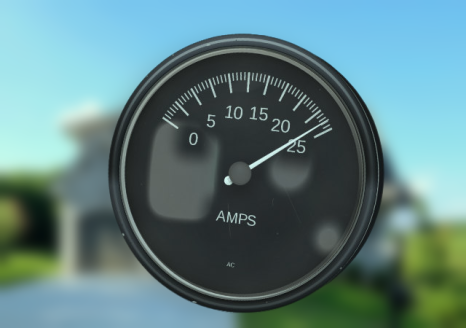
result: 24; A
